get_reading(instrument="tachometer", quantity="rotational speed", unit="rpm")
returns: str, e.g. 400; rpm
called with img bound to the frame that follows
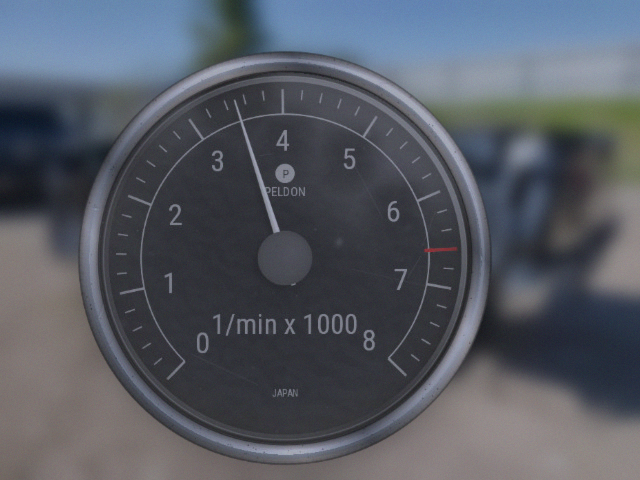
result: 3500; rpm
